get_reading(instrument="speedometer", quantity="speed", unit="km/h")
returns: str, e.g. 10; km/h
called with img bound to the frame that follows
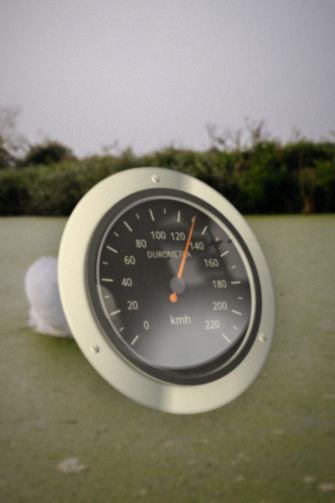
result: 130; km/h
